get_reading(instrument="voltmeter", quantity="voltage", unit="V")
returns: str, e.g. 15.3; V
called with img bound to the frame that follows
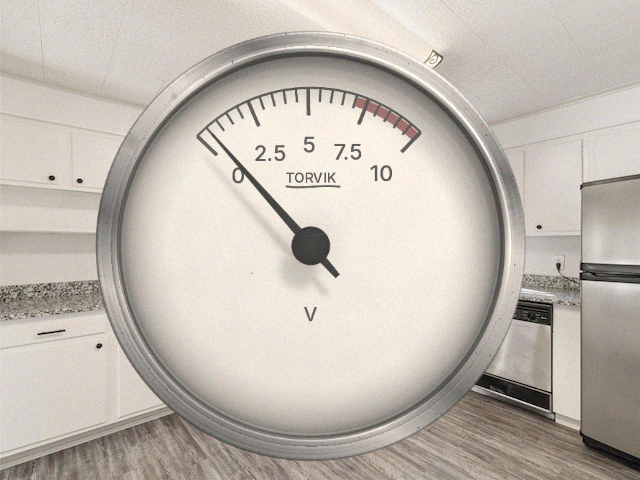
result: 0.5; V
